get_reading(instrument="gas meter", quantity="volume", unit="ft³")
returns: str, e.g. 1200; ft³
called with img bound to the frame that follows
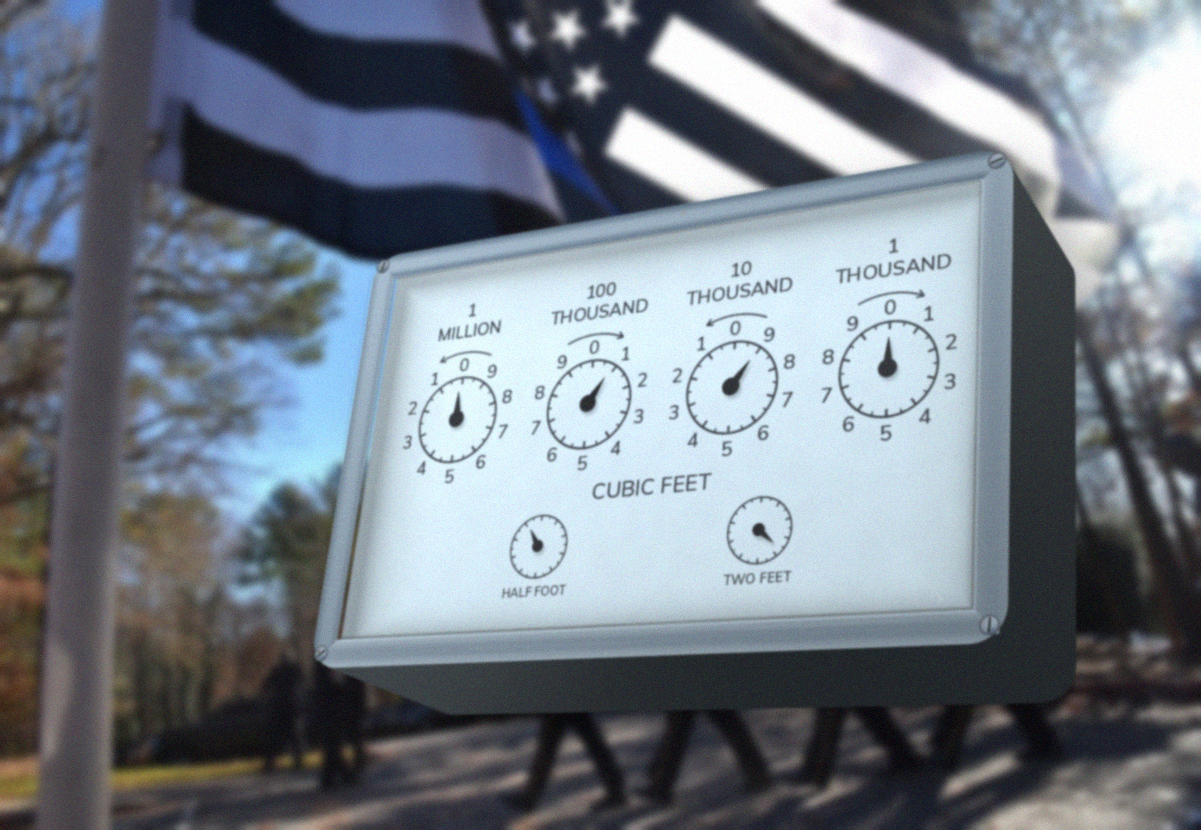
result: 9000; ft³
